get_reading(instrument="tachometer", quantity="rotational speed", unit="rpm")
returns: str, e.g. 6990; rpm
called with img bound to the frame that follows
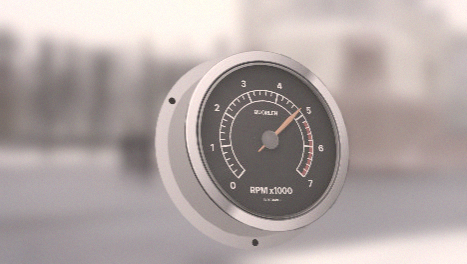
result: 4800; rpm
